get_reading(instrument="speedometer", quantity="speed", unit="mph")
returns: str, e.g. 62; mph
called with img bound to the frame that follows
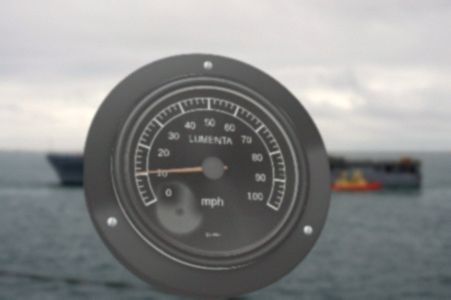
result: 10; mph
